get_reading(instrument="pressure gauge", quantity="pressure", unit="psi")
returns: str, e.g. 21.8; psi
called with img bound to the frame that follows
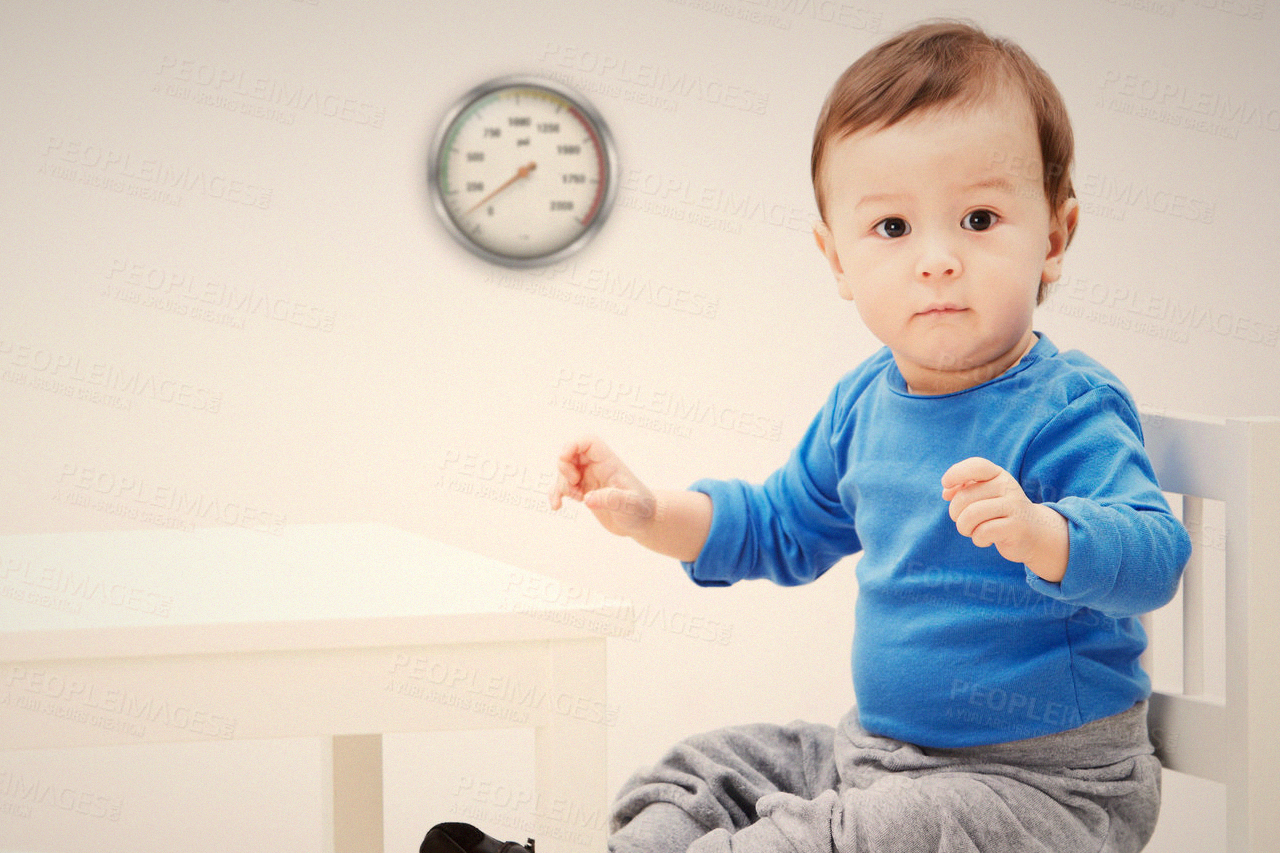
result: 100; psi
